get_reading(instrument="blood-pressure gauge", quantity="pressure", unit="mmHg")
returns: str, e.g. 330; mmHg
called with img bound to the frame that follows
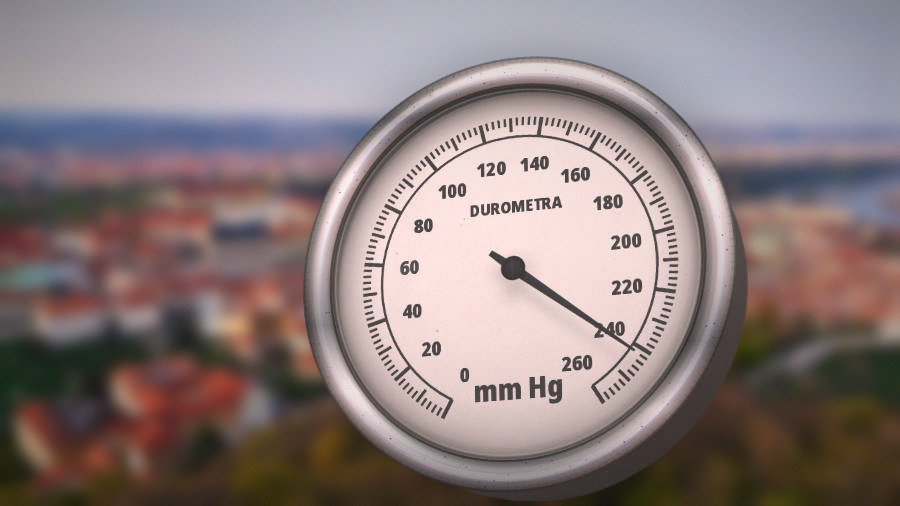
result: 242; mmHg
